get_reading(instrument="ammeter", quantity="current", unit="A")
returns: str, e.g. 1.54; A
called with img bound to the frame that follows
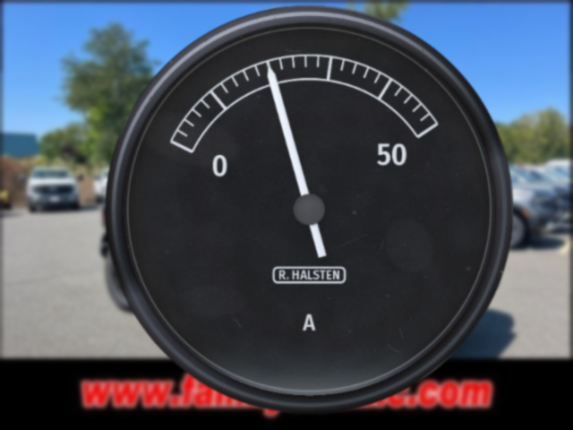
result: 20; A
